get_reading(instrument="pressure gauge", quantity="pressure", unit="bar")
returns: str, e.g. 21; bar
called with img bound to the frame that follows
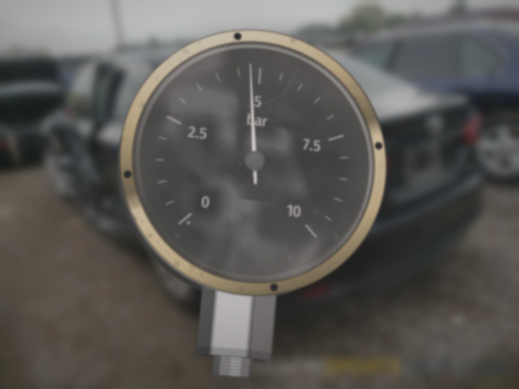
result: 4.75; bar
